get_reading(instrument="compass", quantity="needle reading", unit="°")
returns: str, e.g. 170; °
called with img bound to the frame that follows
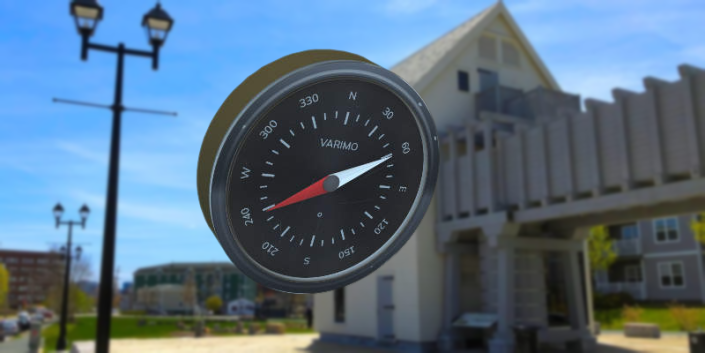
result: 240; °
